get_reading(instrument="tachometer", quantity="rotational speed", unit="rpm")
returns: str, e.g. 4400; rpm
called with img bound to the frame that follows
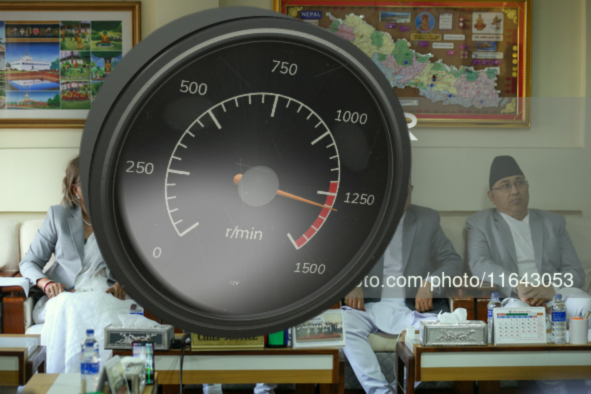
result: 1300; rpm
